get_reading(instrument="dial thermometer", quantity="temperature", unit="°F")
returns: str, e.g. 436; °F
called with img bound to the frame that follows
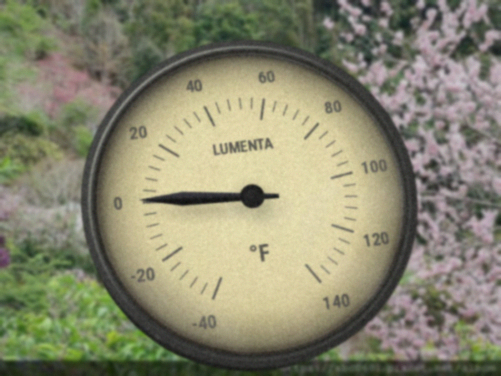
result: 0; °F
